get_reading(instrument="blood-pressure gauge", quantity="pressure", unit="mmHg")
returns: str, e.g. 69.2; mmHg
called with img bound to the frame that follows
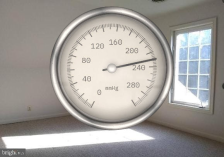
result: 230; mmHg
